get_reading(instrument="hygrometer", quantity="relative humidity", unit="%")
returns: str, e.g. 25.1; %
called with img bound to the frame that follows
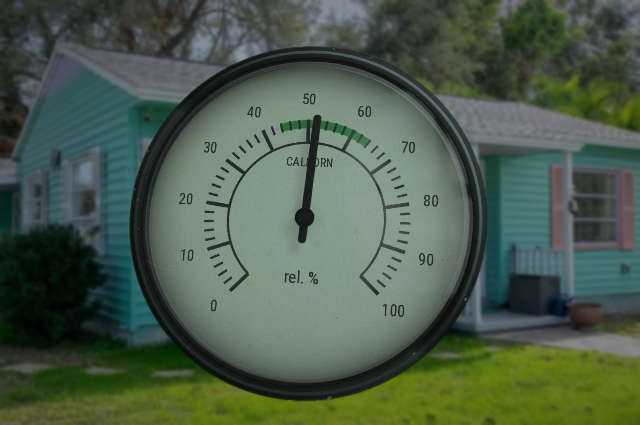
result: 52; %
